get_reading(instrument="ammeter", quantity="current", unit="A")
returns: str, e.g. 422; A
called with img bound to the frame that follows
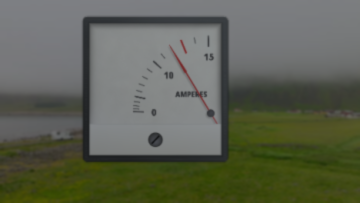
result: 12; A
